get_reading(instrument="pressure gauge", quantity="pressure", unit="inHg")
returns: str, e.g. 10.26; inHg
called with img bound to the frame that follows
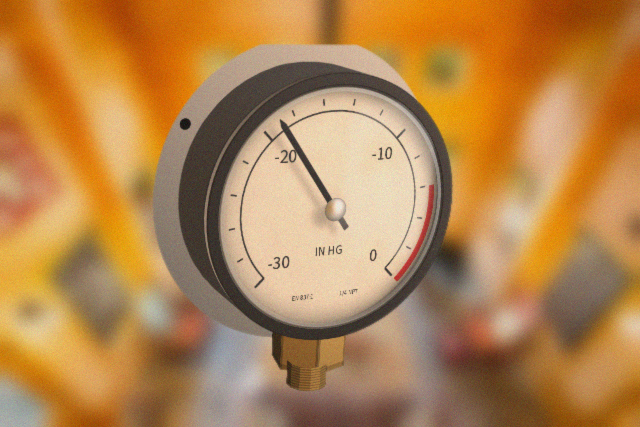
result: -19; inHg
